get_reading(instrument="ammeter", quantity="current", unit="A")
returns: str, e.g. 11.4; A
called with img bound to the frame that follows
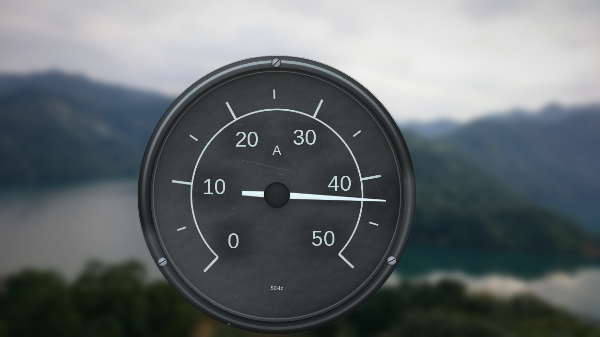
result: 42.5; A
